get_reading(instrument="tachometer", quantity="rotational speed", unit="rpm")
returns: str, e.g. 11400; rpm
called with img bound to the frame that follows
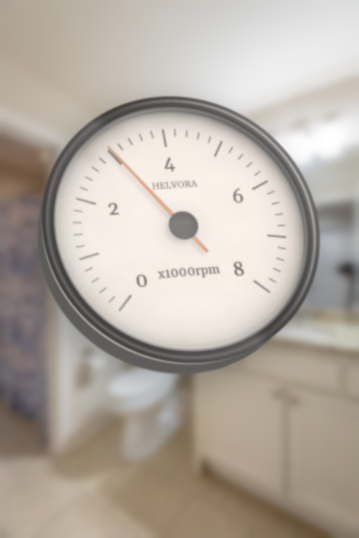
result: 3000; rpm
